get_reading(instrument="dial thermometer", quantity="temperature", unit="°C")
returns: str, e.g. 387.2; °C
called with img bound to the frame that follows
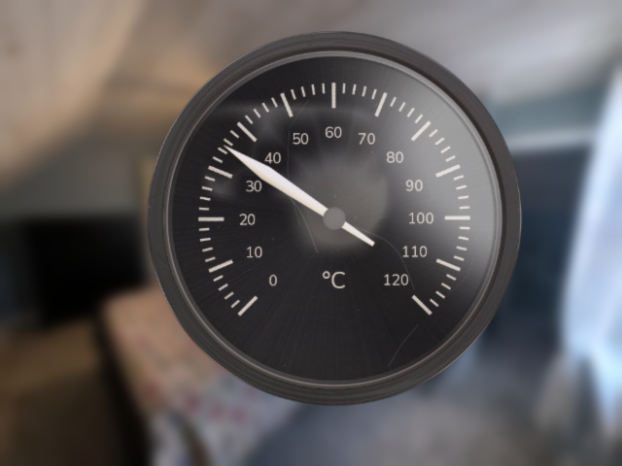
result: 35; °C
